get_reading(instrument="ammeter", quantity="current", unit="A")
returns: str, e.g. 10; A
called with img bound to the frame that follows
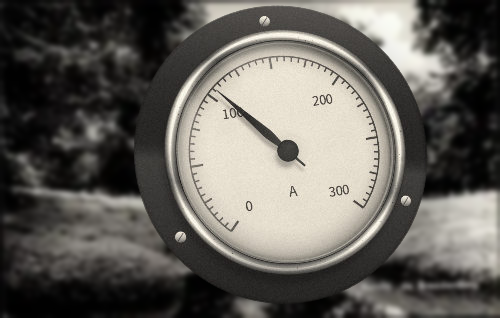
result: 105; A
